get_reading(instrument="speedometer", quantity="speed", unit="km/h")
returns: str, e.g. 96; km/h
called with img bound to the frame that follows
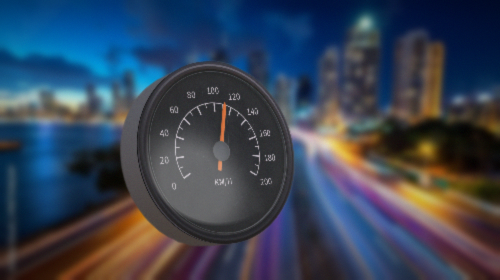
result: 110; km/h
